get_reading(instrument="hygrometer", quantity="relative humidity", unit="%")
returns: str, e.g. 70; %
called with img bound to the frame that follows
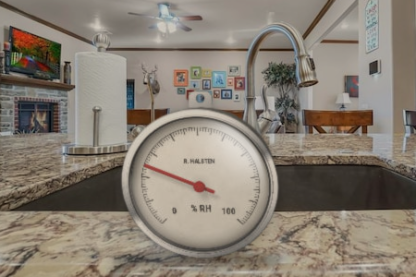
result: 25; %
